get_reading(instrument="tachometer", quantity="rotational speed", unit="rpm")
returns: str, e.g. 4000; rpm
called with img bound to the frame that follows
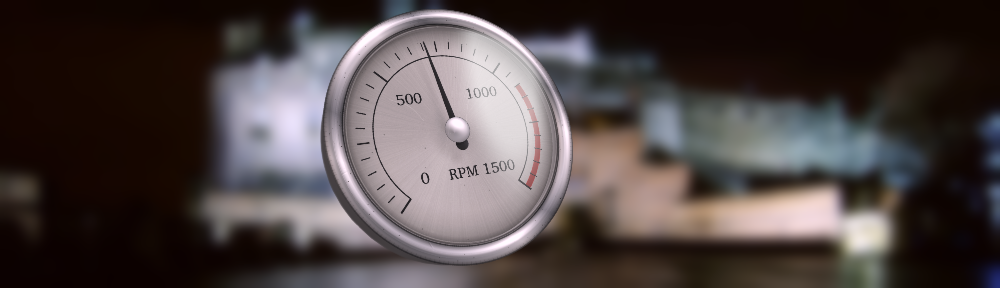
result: 700; rpm
